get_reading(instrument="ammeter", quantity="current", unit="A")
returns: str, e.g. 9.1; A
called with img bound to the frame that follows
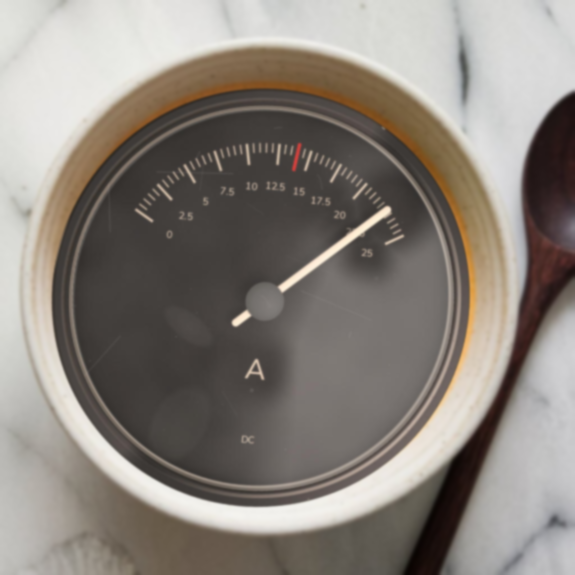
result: 22.5; A
